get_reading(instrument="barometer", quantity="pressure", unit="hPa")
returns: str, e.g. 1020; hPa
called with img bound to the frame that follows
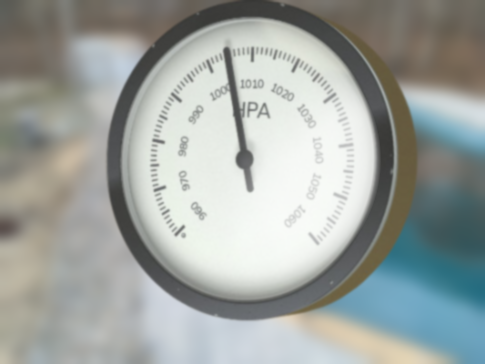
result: 1005; hPa
